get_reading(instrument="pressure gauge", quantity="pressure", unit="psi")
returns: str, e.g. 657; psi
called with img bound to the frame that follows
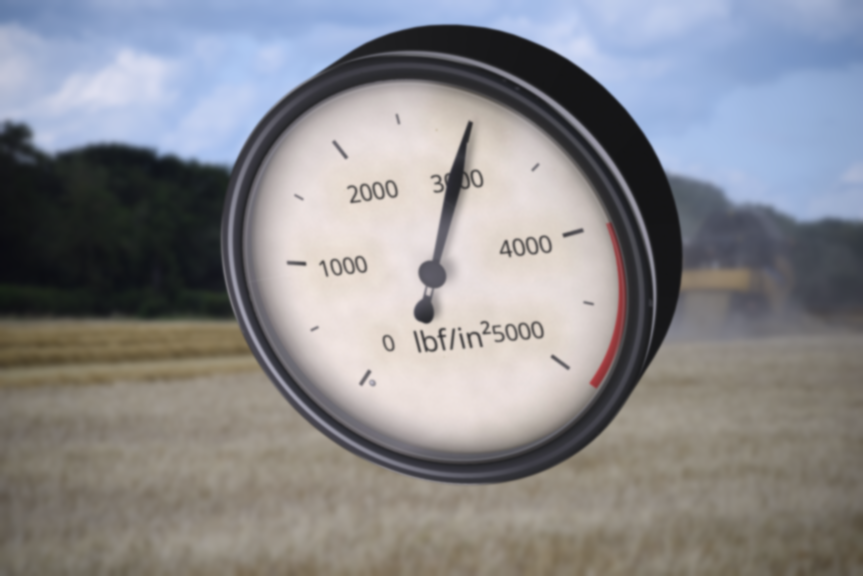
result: 3000; psi
